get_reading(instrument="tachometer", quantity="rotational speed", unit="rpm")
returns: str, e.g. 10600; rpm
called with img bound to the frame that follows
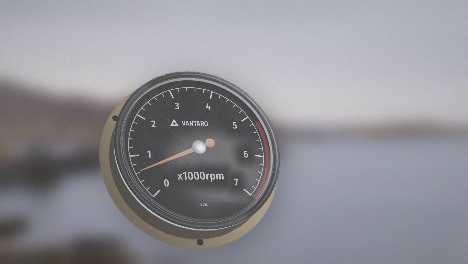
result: 600; rpm
